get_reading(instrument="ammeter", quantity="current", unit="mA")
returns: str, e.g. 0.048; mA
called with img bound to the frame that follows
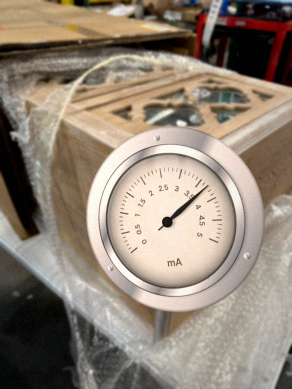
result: 3.7; mA
